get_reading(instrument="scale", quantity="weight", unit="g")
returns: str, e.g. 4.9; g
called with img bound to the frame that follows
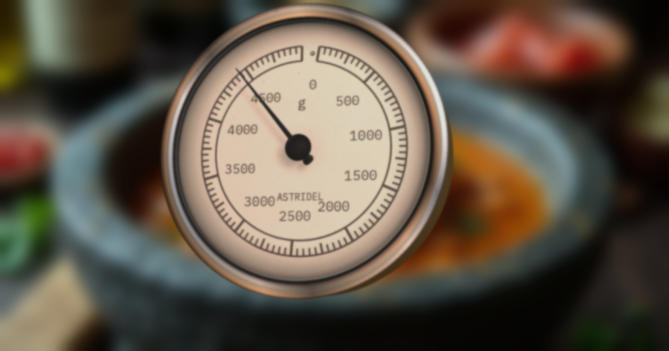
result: 4450; g
